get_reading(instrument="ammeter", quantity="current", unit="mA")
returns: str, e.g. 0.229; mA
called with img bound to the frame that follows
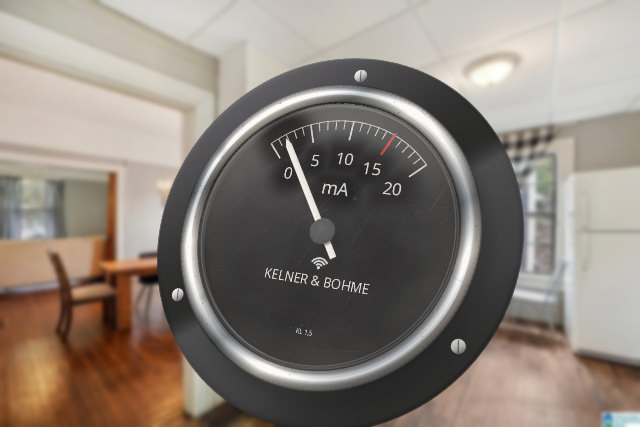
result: 2; mA
